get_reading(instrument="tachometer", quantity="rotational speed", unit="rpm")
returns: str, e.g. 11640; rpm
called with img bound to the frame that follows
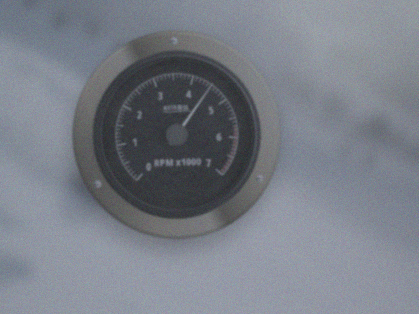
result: 4500; rpm
